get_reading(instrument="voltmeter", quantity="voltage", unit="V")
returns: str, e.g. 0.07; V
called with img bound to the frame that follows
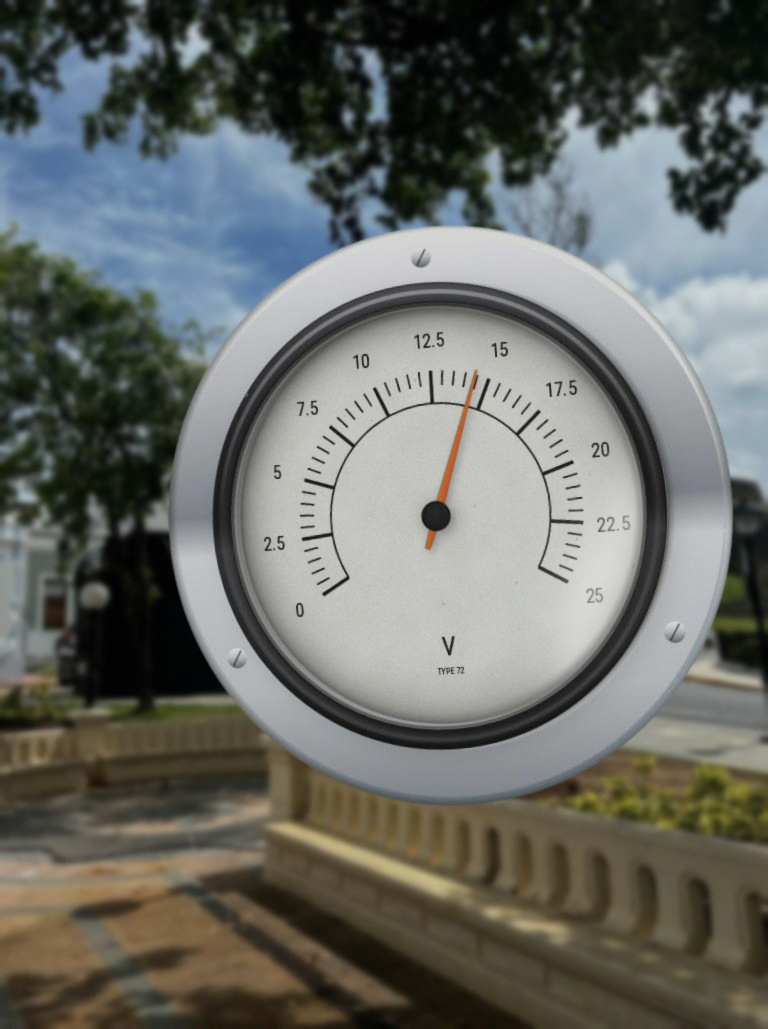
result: 14.5; V
